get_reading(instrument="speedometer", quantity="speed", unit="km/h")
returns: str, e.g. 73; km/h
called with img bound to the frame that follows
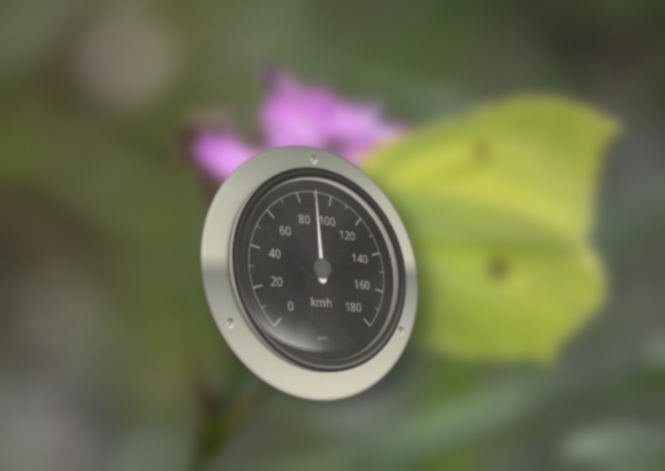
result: 90; km/h
